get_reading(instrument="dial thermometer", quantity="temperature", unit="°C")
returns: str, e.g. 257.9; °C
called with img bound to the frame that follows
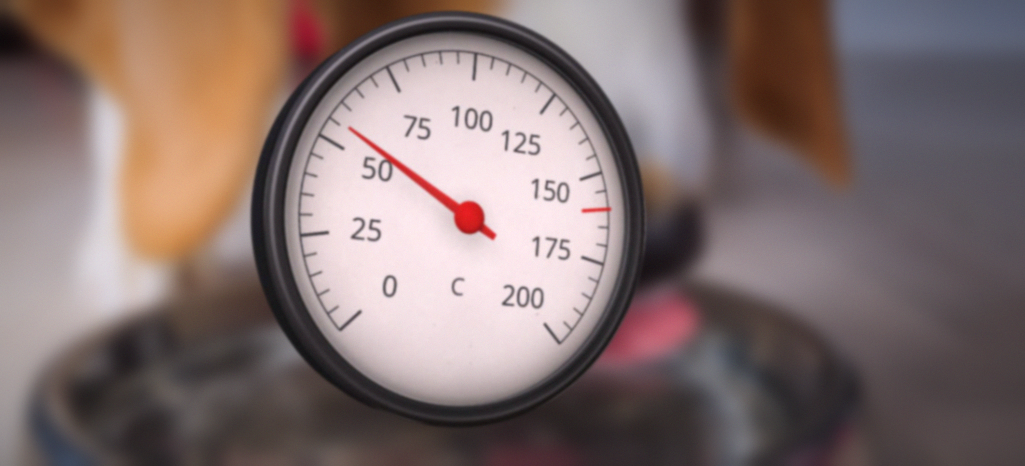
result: 55; °C
